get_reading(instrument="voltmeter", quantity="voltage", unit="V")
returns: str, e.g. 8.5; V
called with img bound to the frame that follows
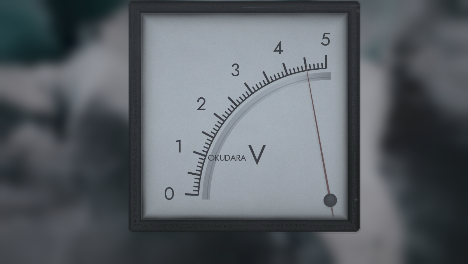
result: 4.5; V
